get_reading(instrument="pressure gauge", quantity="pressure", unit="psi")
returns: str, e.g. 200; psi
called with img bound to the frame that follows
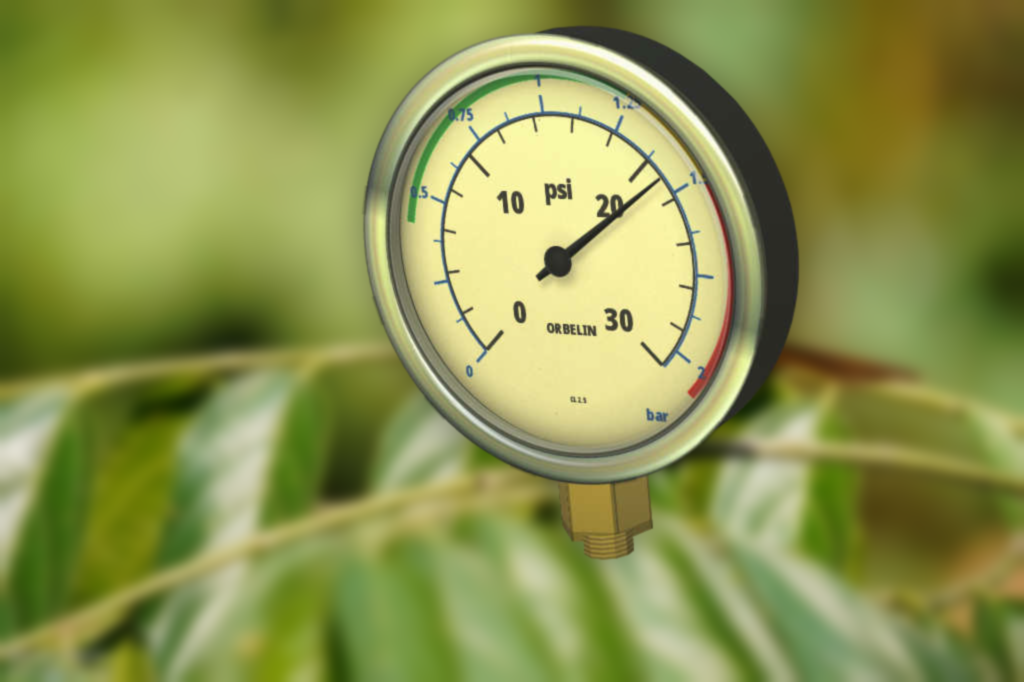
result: 21; psi
